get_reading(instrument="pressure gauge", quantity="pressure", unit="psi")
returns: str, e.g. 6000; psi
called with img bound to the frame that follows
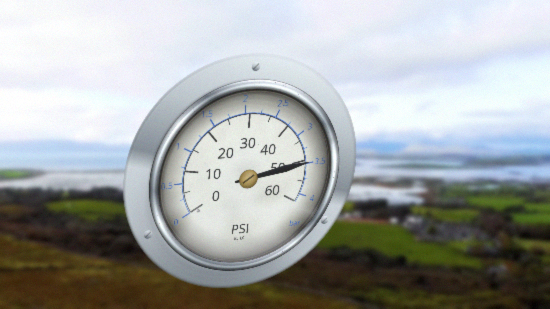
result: 50; psi
